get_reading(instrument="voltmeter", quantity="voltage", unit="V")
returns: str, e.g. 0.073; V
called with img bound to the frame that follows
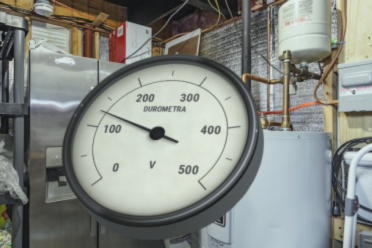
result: 125; V
